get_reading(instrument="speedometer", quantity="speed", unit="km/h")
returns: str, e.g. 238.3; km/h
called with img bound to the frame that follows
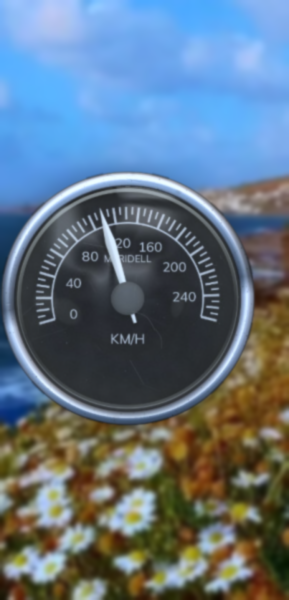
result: 110; km/h
